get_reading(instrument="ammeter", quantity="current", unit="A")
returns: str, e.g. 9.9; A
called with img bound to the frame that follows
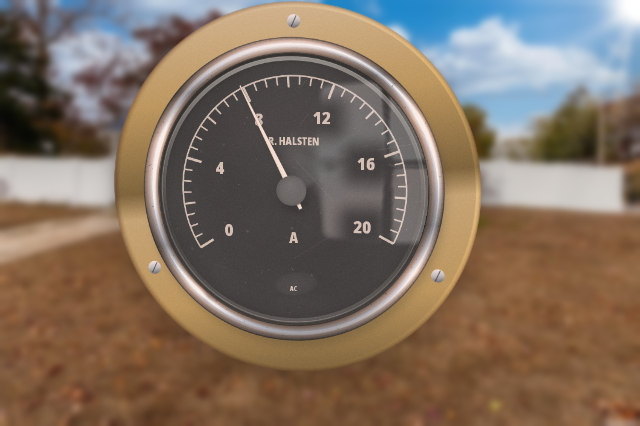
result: 8; A
